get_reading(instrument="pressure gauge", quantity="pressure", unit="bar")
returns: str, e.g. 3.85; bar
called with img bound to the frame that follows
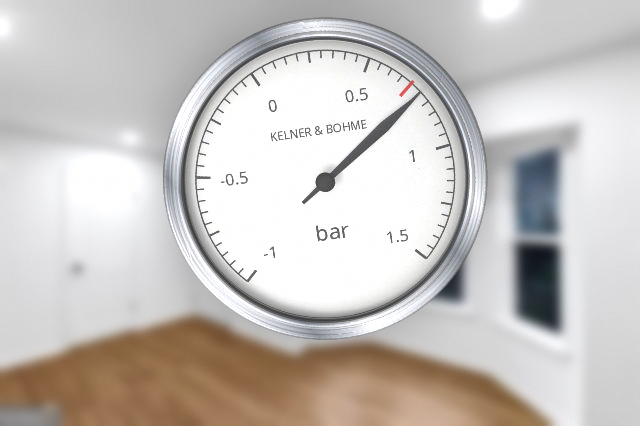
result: 0.75; bar
